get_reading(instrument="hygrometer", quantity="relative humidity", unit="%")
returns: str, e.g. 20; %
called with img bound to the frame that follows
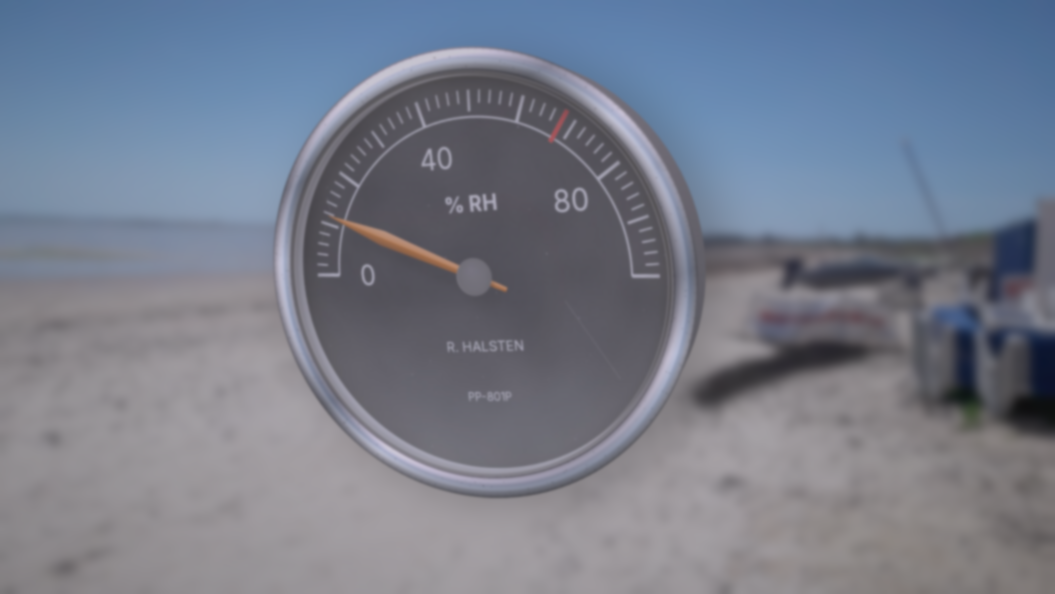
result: 12; %
